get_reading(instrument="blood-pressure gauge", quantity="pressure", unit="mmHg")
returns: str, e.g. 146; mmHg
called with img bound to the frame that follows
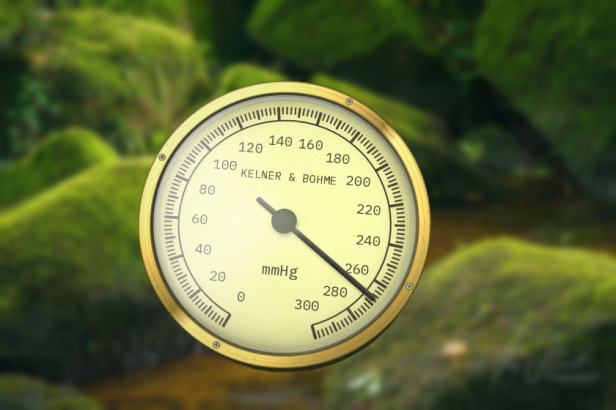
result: 268; mmHg
